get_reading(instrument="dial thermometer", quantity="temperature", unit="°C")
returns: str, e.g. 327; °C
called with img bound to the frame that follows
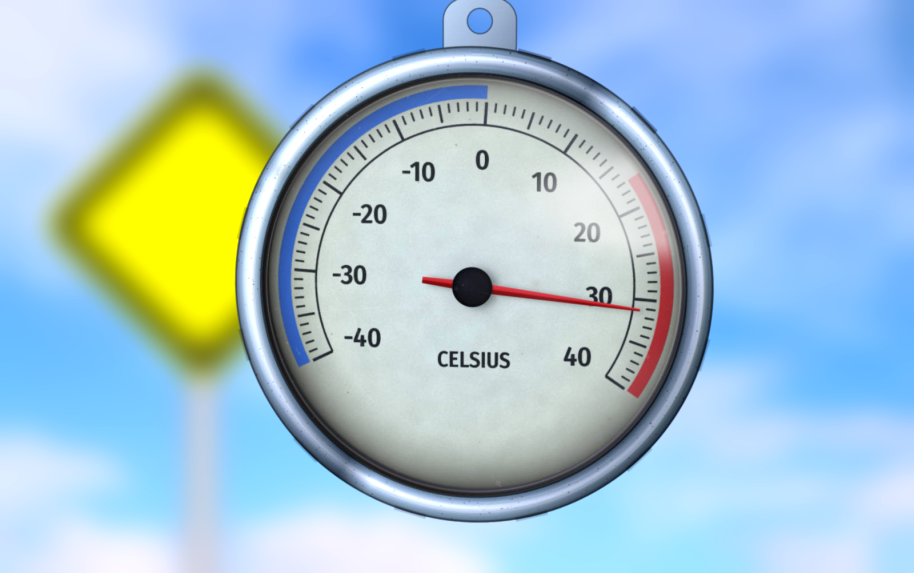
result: 31; °C
